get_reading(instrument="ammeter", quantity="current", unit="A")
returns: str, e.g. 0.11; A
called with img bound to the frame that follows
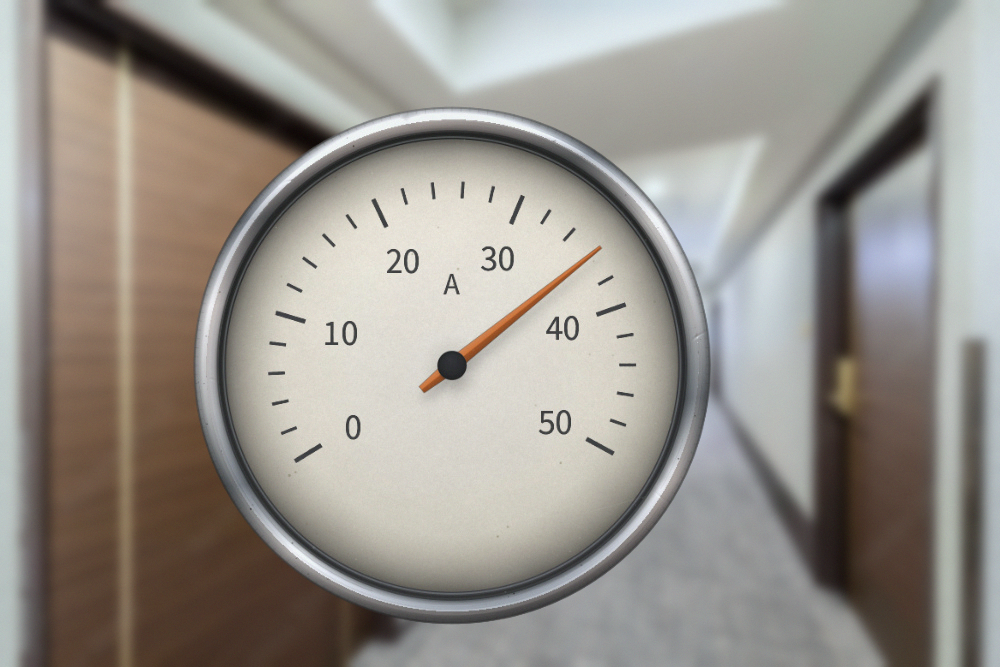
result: 36; A
